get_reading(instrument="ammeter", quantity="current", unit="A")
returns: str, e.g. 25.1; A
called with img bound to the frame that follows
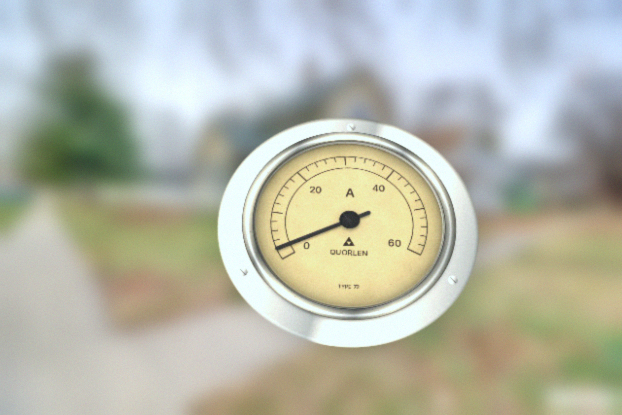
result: 2; A
